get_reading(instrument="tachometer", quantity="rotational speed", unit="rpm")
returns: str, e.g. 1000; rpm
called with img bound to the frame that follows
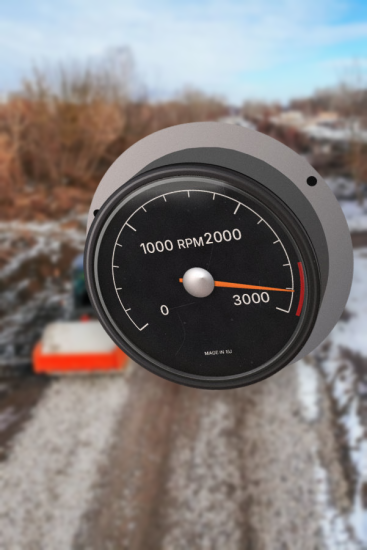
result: 2800; rpm
